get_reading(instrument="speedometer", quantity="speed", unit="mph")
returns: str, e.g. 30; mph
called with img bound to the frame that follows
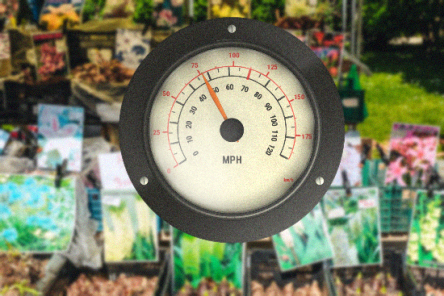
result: 47.5; mph
